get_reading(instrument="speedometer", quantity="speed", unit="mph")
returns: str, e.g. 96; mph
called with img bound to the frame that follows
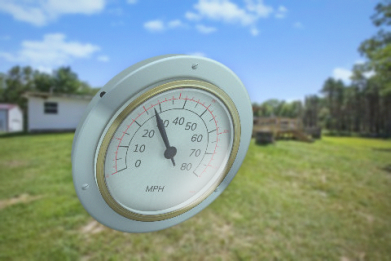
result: 27.5; mph
